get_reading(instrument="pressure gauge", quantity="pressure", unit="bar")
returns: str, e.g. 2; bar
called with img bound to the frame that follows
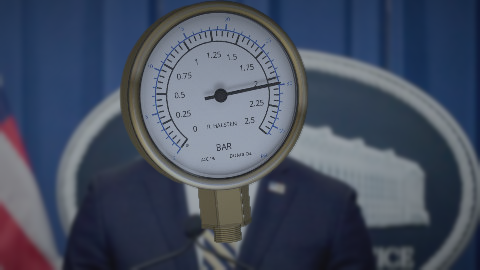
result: 2.05; bar
